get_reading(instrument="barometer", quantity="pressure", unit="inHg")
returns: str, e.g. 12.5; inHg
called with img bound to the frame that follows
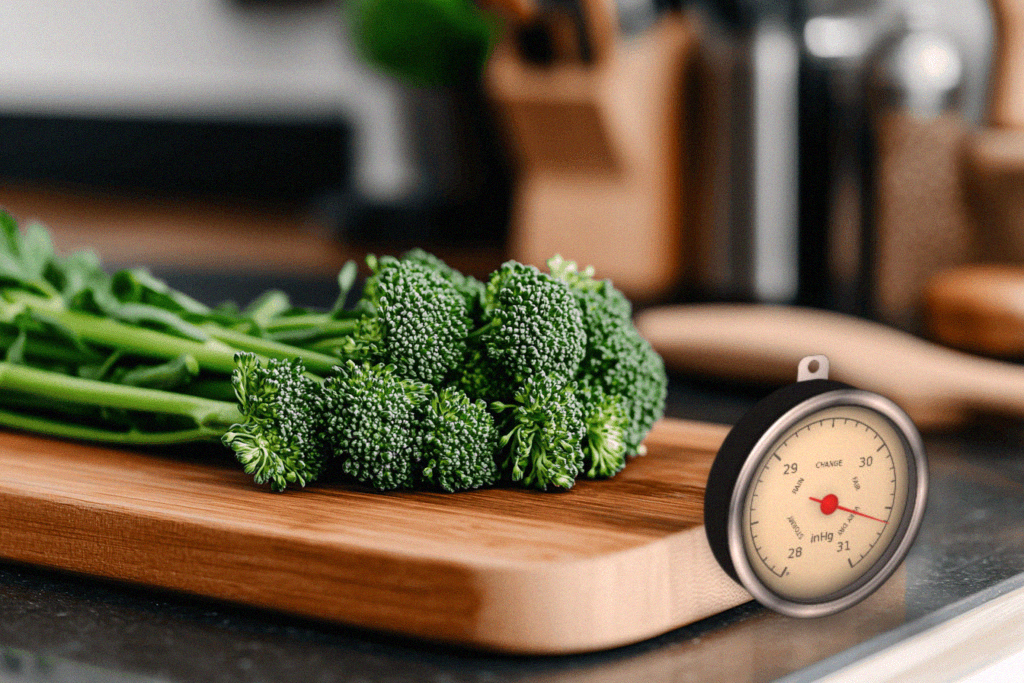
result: 30.6; inHg
